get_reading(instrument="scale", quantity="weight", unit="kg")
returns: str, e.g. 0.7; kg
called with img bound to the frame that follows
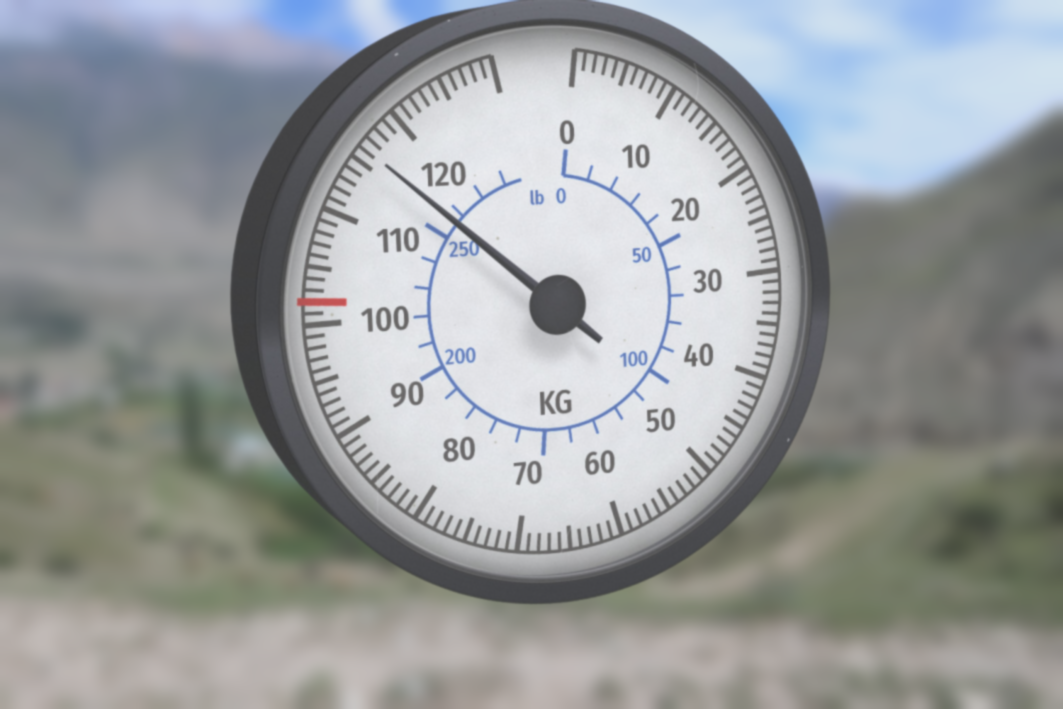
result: 116; kg
